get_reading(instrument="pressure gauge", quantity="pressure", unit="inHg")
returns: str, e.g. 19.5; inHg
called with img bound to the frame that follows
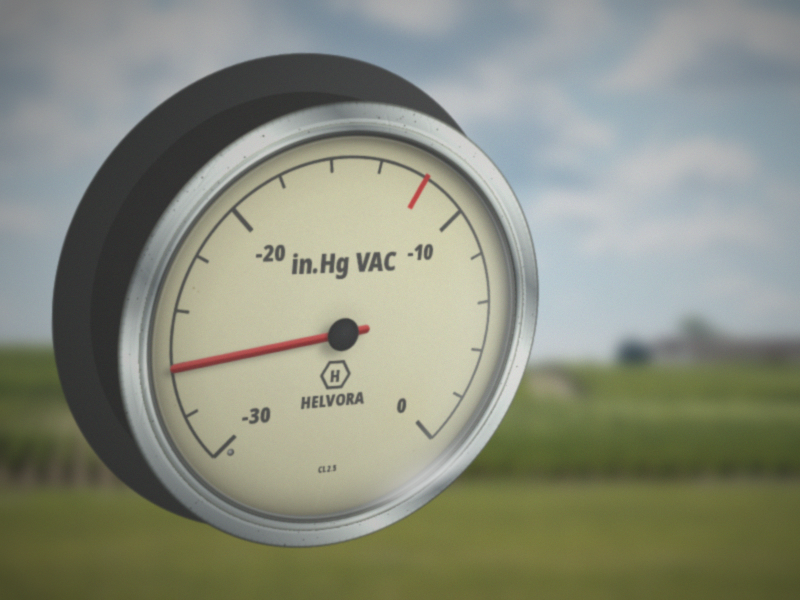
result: -26; inHg
